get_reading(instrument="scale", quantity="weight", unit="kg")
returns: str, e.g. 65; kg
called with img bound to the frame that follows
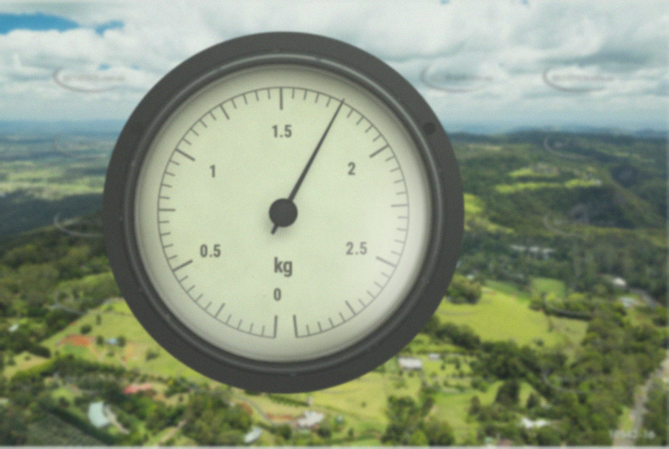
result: 1.75; kg
